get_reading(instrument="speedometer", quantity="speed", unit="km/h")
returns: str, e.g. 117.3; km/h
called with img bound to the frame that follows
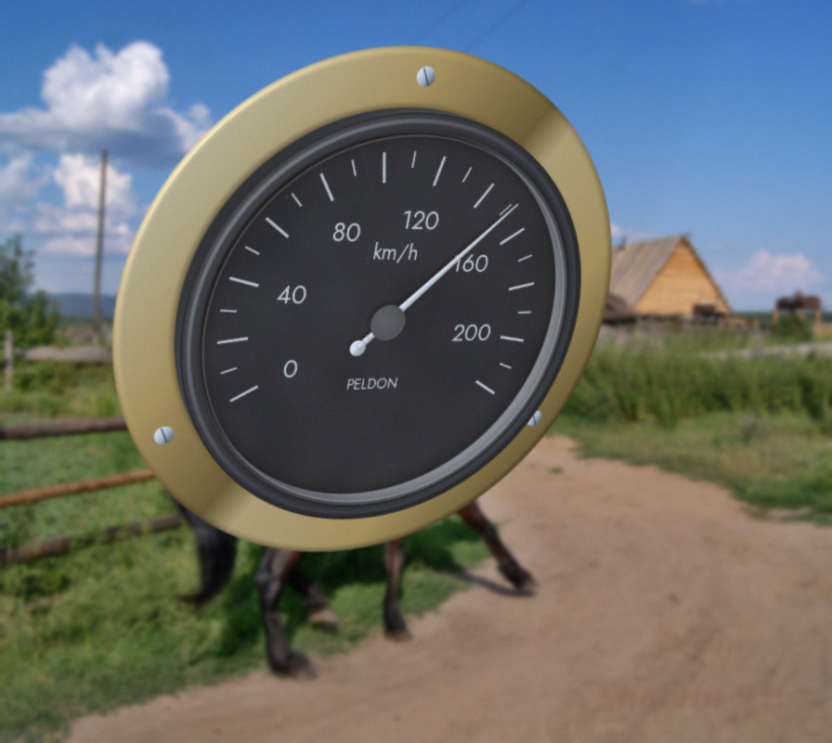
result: 150; km/h
